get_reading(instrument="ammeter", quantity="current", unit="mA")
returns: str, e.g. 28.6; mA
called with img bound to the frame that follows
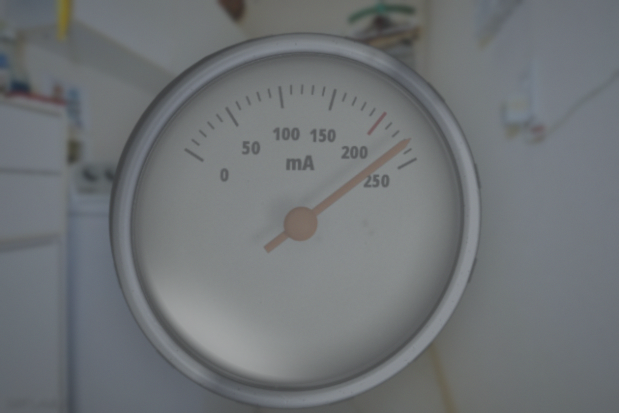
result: 230; mA
